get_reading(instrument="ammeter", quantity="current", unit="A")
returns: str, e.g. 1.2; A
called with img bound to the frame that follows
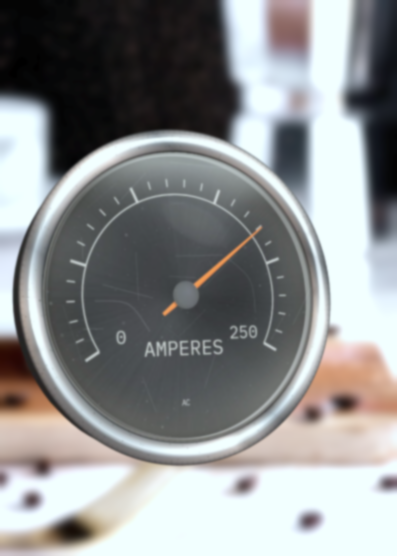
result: 180; A
